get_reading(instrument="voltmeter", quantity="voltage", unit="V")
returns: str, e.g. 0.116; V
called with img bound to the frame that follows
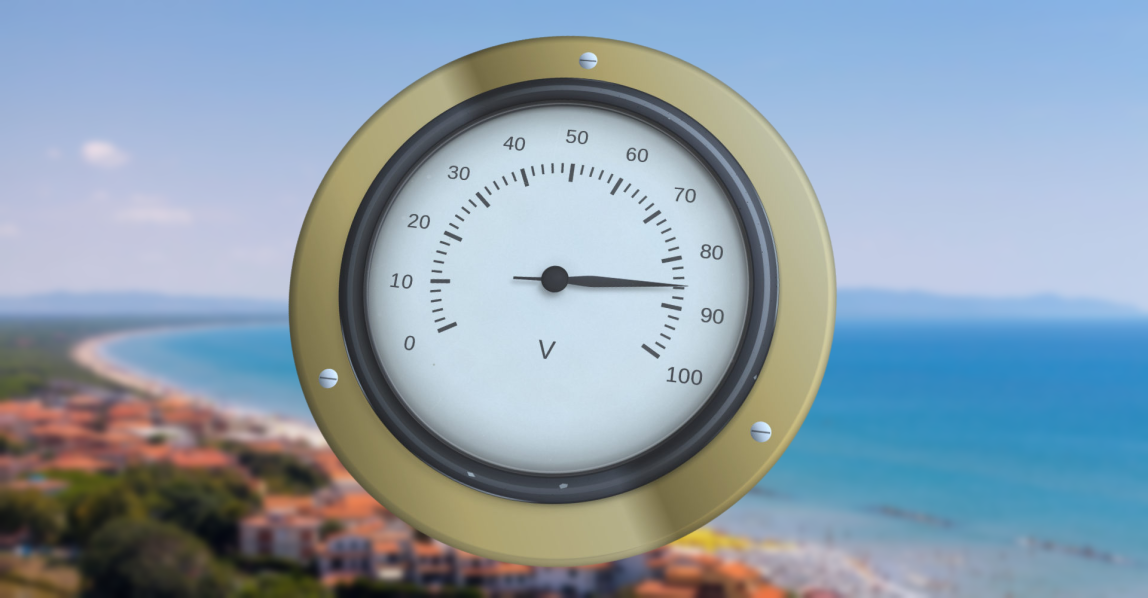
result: 86; V
